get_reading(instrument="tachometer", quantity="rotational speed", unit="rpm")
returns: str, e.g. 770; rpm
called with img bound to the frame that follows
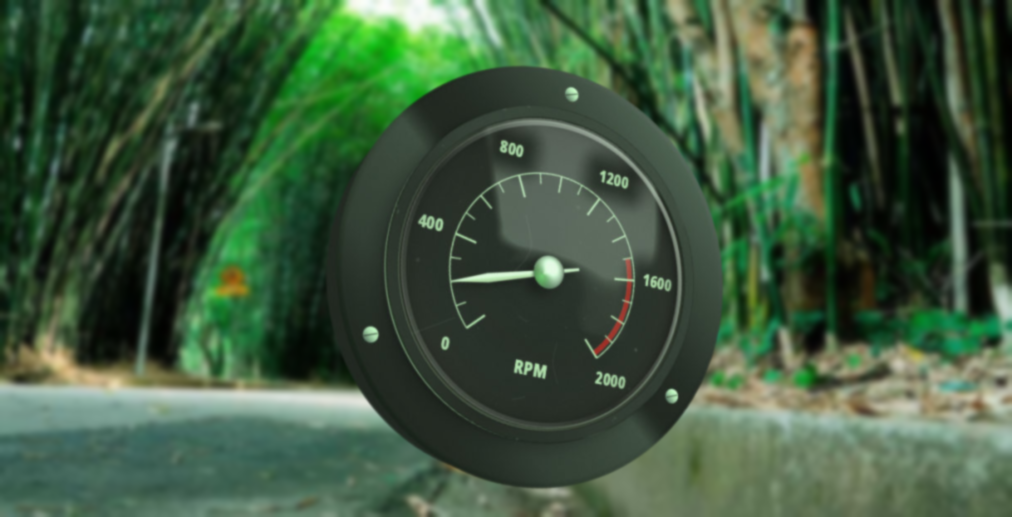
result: 200; rpm
